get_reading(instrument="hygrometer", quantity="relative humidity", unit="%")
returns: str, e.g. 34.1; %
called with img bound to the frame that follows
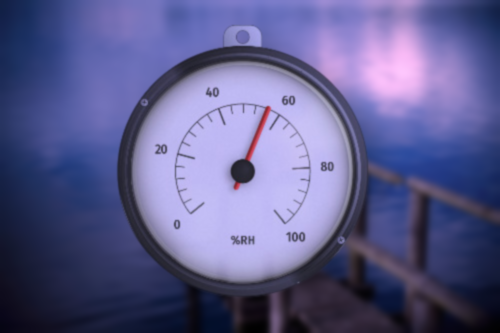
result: 56; %
